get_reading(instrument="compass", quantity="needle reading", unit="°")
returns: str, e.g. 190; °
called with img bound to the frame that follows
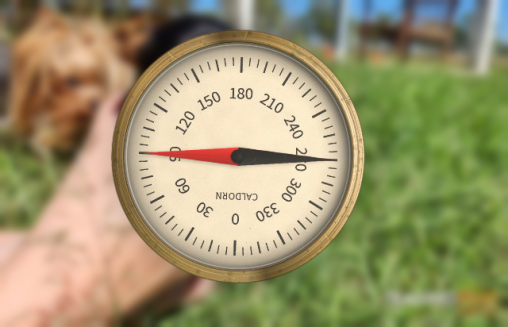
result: 90; °
